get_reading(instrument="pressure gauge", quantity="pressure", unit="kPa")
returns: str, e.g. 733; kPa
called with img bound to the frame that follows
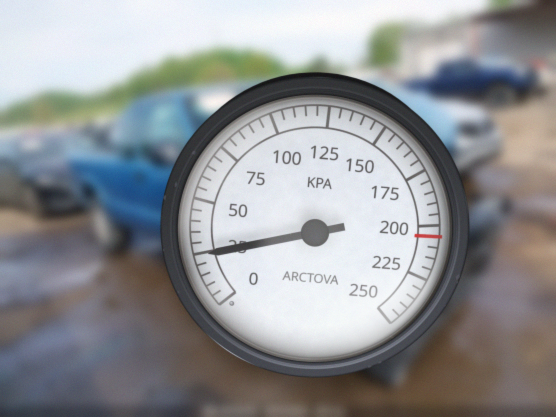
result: 25; kPa
